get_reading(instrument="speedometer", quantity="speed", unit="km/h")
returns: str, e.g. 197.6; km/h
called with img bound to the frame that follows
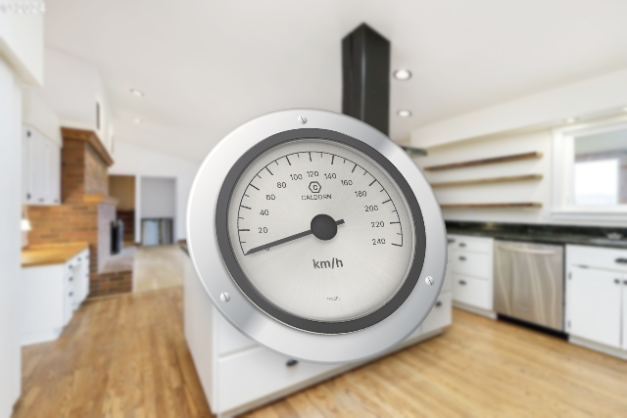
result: 0; km/h
